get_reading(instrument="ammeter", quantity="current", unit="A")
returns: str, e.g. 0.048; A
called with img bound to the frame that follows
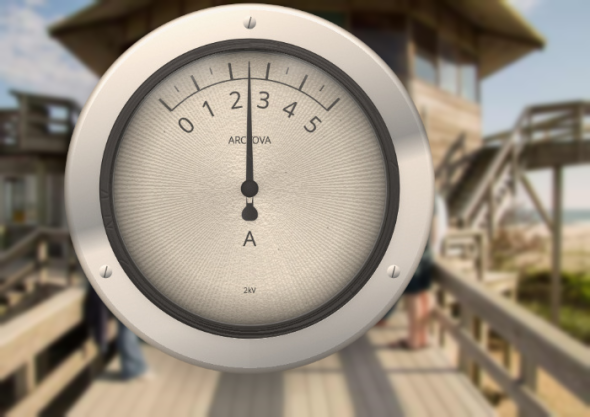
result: 2.5; A
